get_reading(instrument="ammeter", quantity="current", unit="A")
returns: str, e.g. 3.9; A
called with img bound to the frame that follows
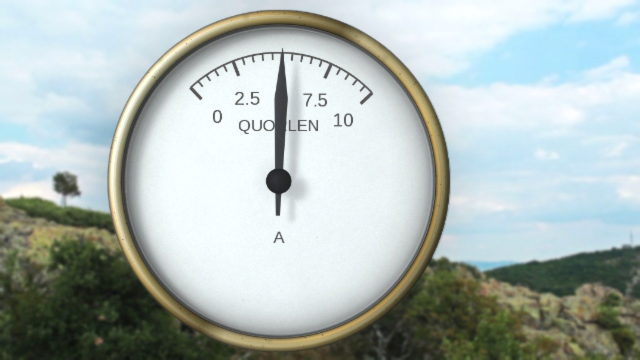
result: 5; A
